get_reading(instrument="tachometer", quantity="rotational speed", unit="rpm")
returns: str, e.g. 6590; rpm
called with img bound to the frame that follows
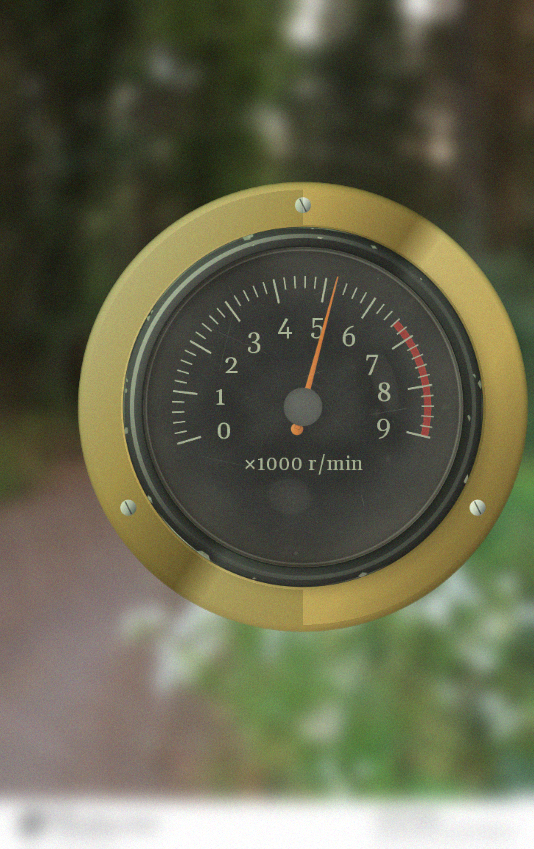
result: 5200; rpm
